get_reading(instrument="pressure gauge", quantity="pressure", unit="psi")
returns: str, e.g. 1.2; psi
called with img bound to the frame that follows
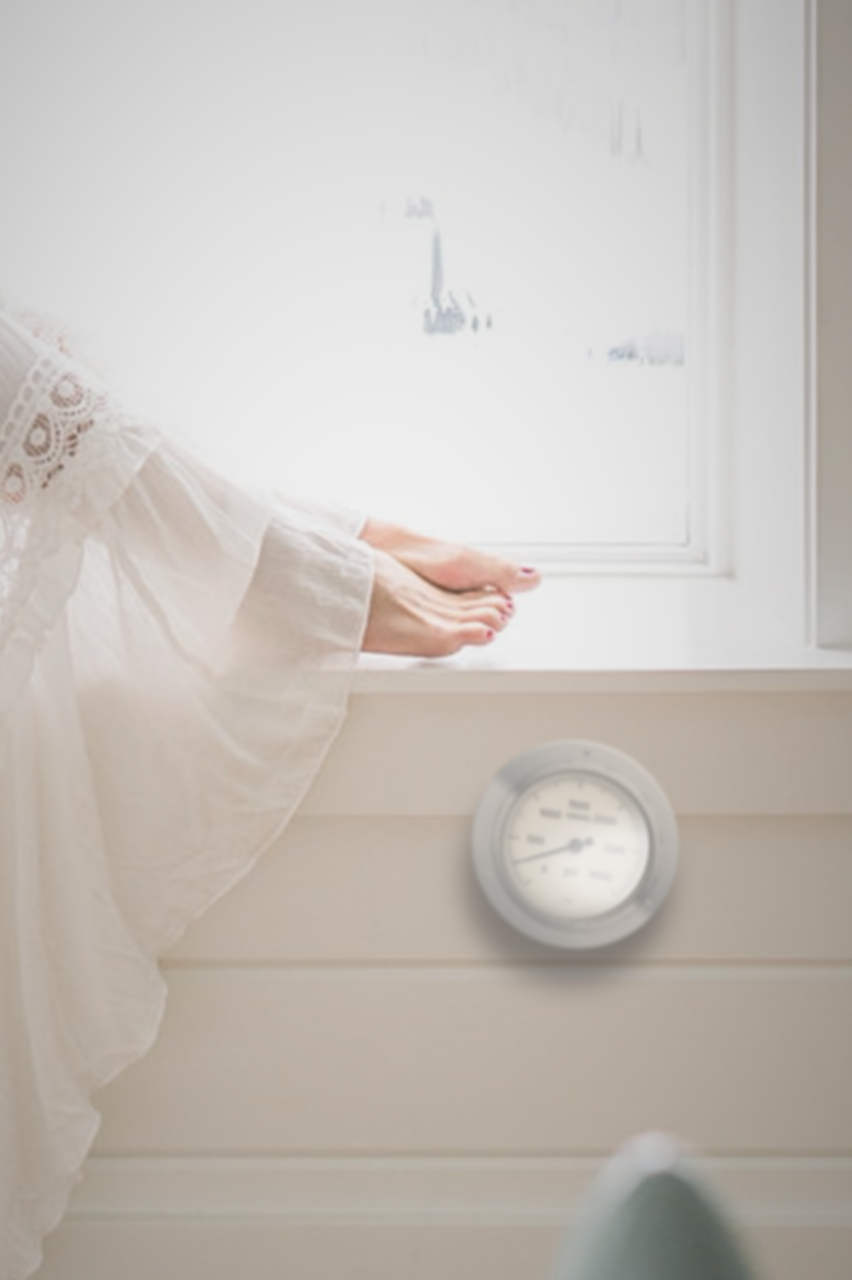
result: 250; psi
